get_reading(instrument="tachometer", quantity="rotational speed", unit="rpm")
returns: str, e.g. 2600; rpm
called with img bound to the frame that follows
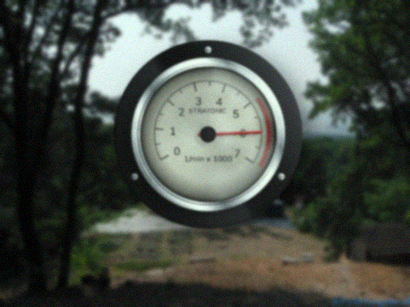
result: 6000; rpm
